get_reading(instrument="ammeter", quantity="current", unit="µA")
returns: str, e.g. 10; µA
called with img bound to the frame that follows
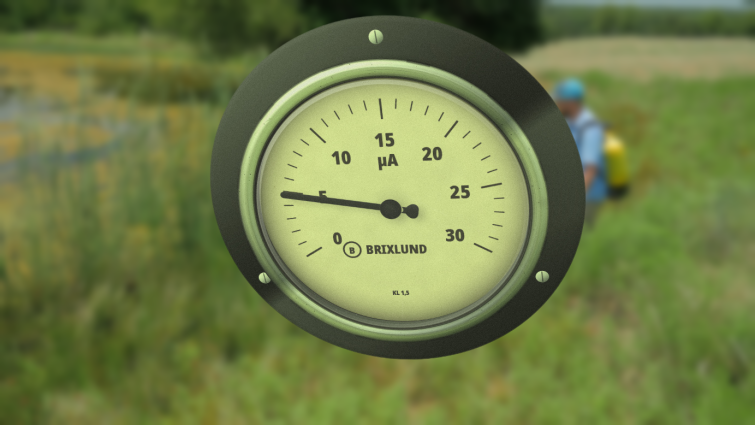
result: 5; µA
